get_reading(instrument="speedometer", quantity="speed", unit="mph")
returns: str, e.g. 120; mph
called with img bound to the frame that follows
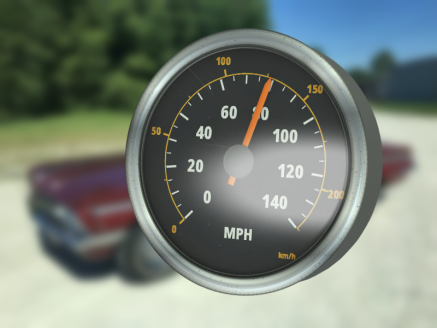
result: 80; mph
